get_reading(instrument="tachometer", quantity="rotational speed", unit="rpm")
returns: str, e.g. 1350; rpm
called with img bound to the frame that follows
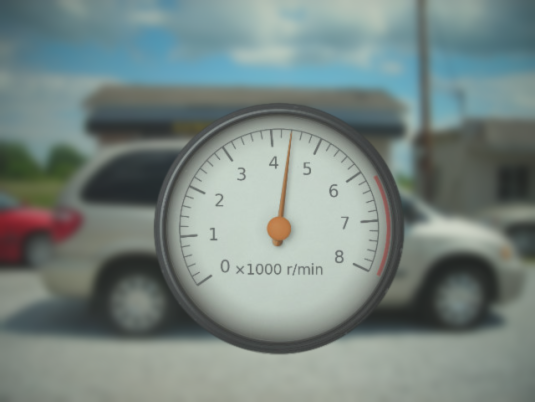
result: 4400; rpm
